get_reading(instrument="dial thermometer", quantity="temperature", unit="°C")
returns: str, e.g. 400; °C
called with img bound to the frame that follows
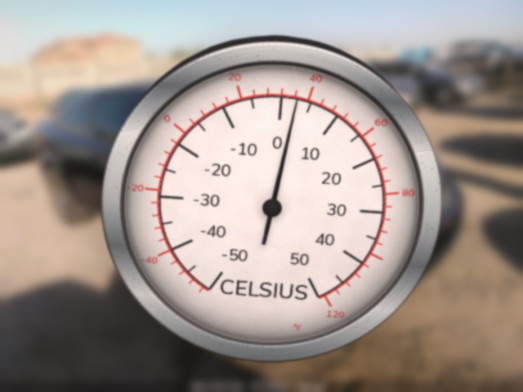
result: 2.5; °C
